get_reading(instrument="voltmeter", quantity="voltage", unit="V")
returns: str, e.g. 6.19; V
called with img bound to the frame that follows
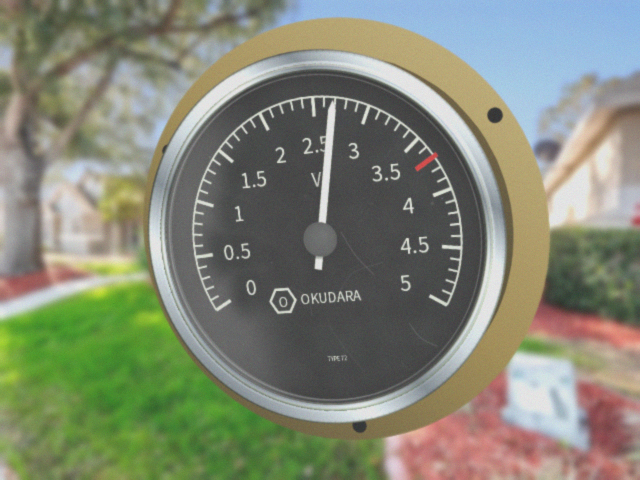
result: 2.7; V
